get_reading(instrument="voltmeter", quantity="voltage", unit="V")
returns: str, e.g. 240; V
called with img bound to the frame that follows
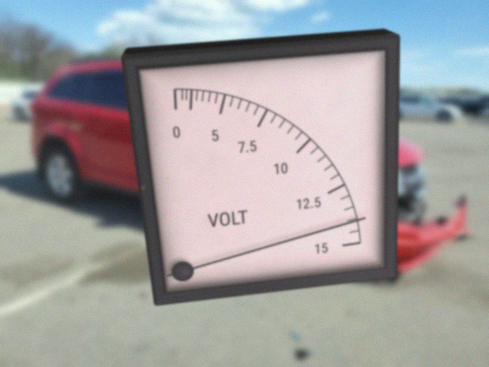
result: 14; V
